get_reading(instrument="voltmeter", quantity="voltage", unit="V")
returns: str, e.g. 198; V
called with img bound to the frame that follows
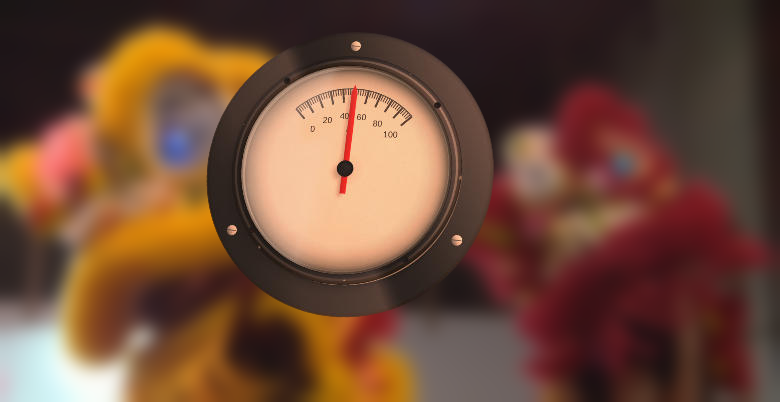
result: 50; V
